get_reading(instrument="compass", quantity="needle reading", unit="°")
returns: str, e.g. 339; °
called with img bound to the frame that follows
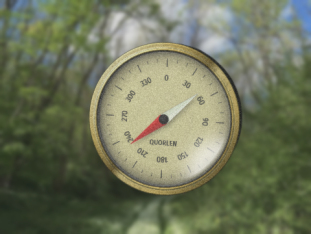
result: 230; °
